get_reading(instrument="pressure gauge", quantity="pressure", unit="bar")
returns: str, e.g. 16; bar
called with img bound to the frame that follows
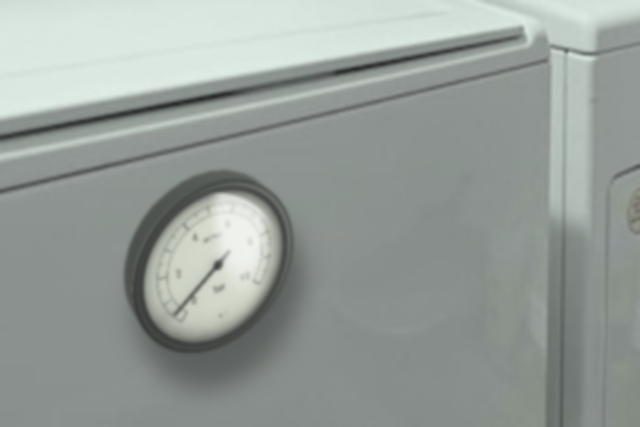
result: 0.5; bar
